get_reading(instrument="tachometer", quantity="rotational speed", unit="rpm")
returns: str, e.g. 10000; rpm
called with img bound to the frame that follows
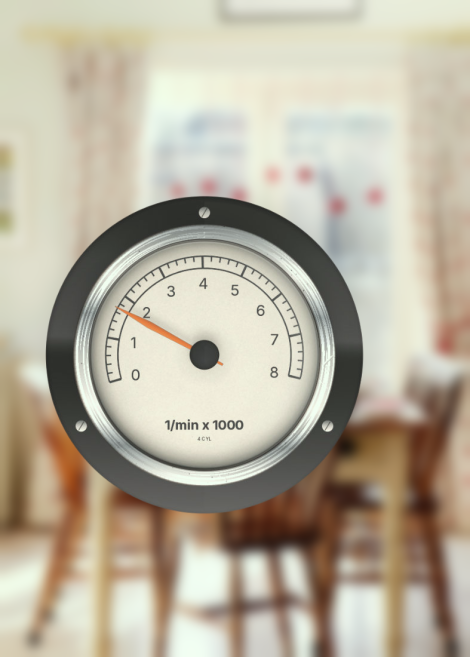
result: 1700; rpm
